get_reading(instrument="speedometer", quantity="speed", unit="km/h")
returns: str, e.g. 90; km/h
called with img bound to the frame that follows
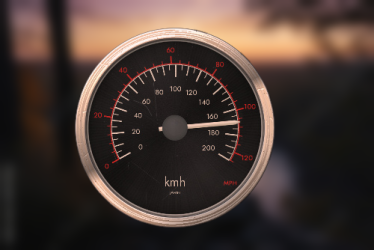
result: 170; km/h
